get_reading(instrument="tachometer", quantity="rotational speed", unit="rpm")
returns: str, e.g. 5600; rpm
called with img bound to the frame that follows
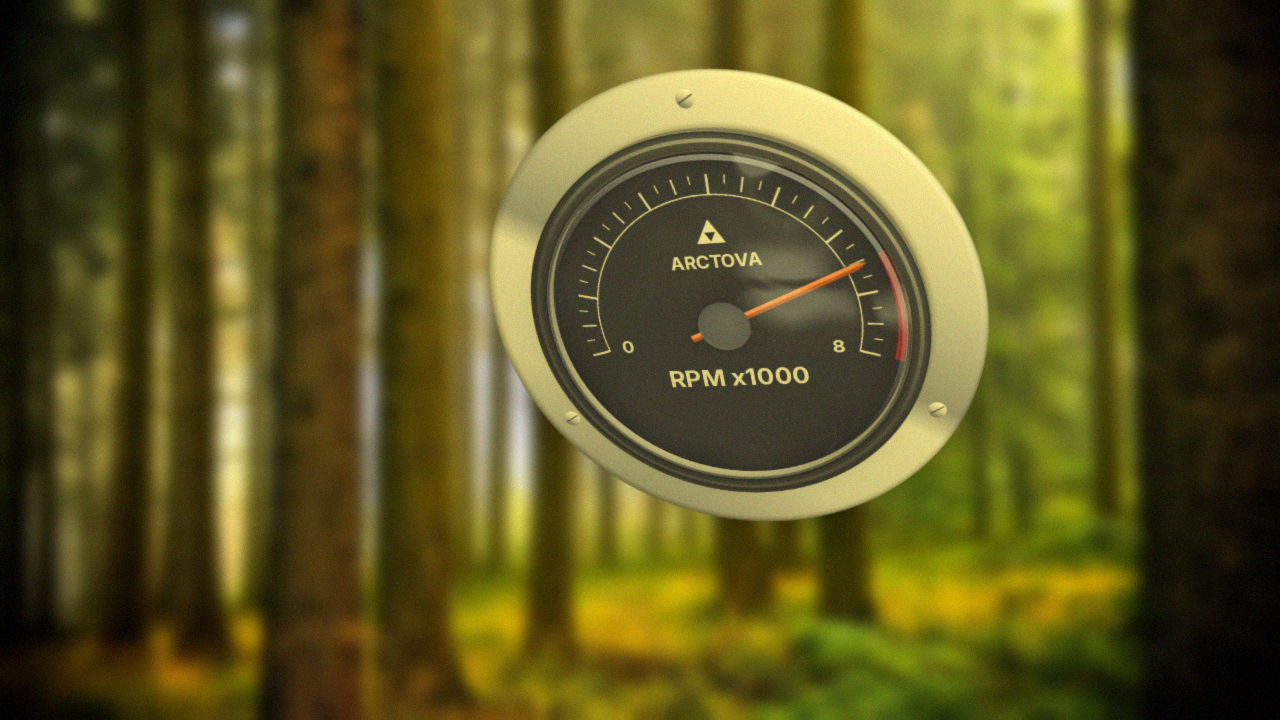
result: 6500; rpm
